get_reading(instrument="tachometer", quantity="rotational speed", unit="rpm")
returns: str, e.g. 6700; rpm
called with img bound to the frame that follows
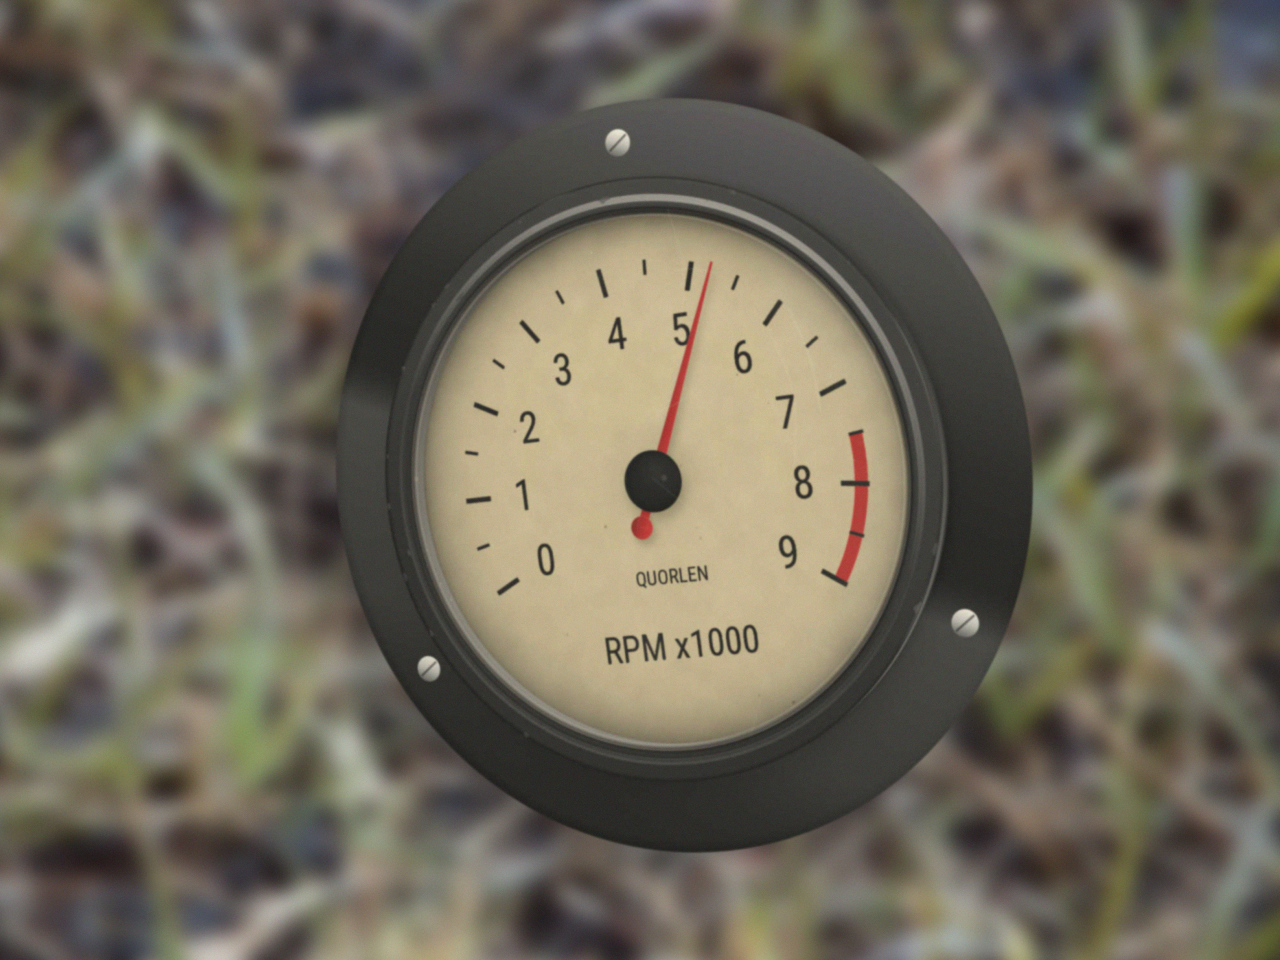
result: 5250; rpm
